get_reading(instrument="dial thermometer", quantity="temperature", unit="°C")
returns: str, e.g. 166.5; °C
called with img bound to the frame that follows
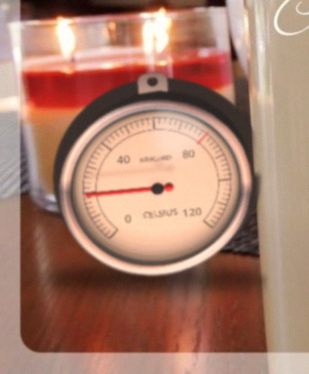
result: 20; °C
